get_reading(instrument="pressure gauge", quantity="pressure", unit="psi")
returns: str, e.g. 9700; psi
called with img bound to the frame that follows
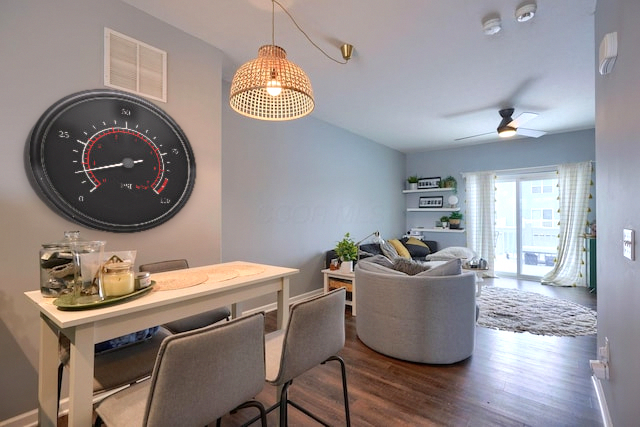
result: 10; psi
